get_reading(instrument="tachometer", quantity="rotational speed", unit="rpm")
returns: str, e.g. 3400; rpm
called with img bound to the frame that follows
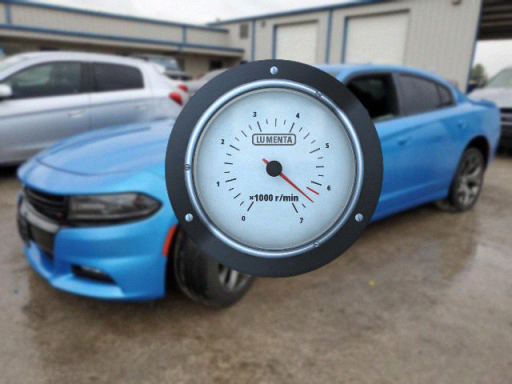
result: 6500; rpm
